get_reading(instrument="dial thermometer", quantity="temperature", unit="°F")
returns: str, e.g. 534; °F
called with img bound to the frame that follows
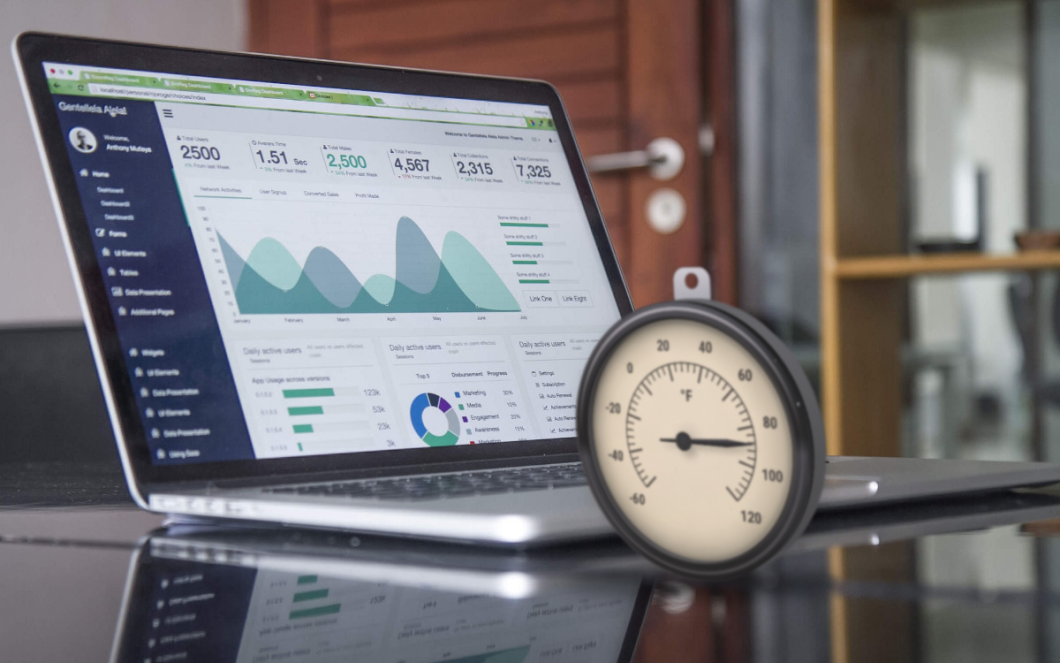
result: 88; °F
